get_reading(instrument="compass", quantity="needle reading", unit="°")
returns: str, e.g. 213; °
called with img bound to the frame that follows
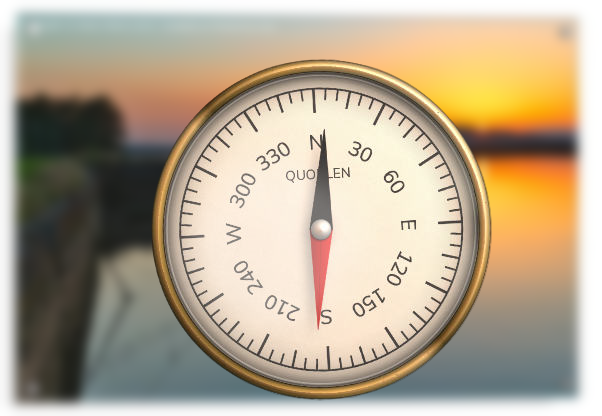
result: 185; °
